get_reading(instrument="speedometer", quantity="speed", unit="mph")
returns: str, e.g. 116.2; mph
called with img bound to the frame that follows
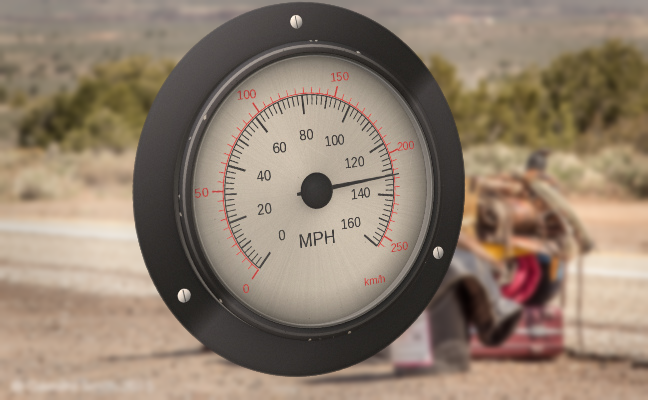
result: 132; mph
